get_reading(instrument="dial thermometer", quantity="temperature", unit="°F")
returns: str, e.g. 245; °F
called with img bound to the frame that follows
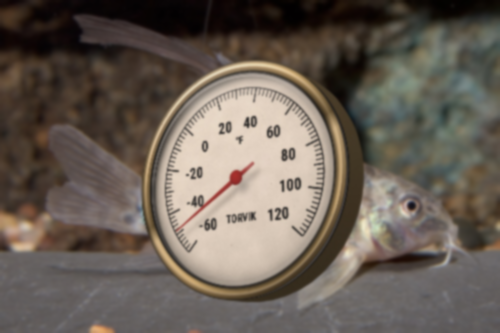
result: -50; °F
